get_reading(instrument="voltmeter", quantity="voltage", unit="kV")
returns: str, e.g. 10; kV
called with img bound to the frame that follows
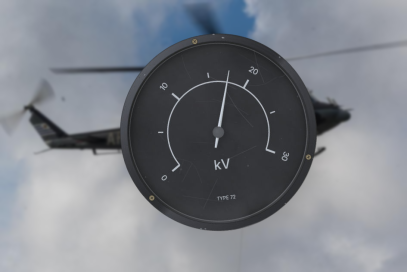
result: 17.5; kV
